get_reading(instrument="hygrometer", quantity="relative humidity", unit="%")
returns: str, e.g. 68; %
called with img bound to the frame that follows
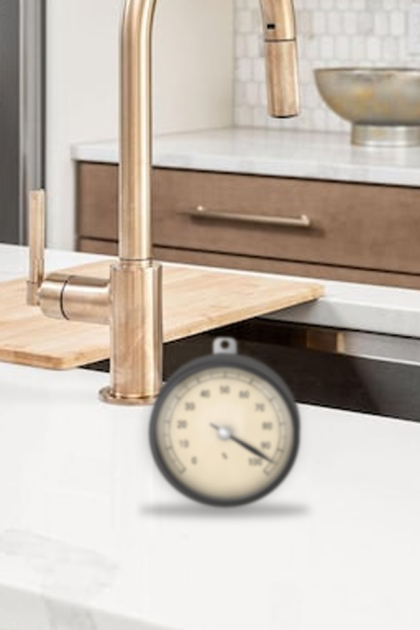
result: 95; %
